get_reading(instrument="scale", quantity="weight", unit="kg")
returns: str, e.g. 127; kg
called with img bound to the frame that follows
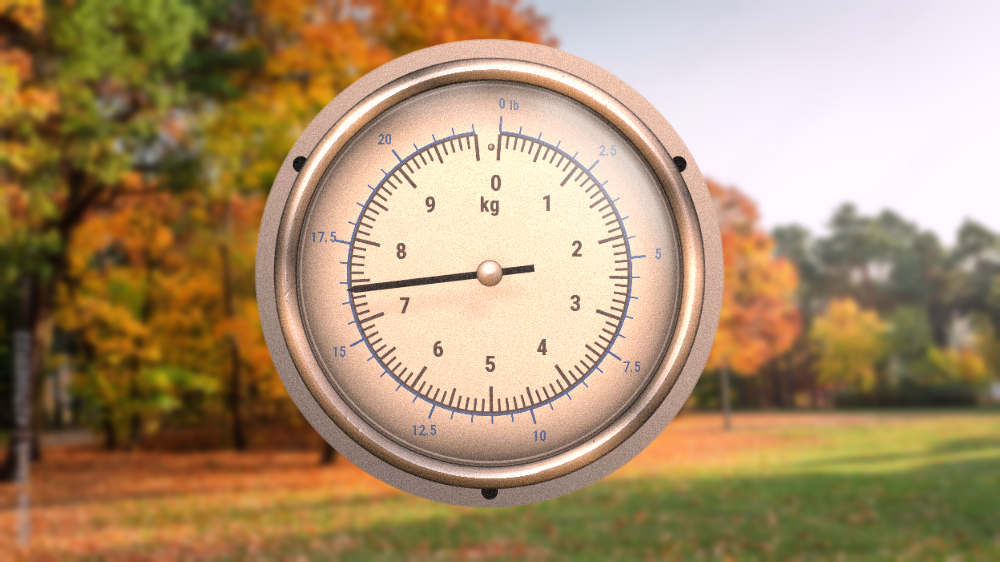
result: 7.4; kg
